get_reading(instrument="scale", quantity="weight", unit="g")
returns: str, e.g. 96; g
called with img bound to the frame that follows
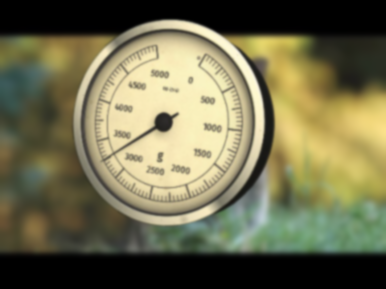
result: 3250; g
